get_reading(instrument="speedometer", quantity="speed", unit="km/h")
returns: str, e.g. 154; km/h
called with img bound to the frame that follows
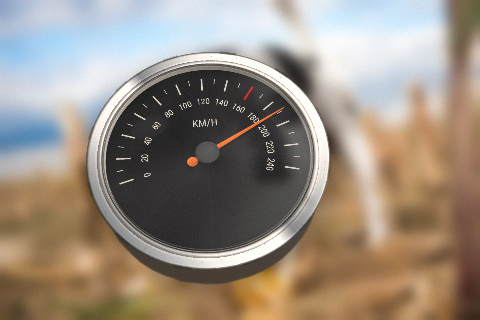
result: 190; km/h
